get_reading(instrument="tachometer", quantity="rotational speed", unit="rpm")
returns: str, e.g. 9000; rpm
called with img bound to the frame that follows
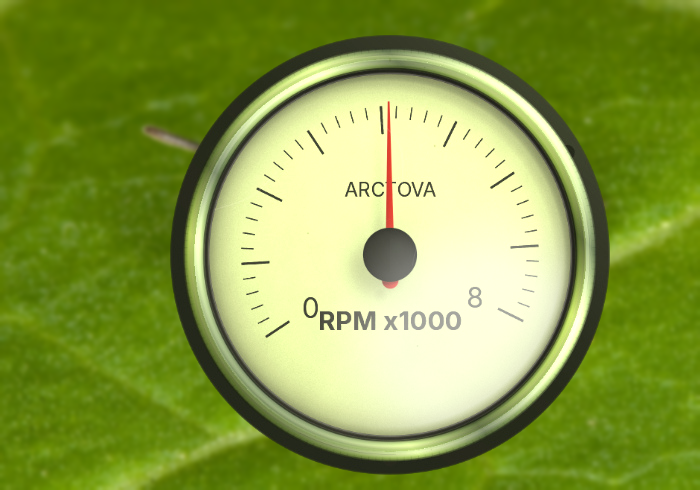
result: 4100; rpm
